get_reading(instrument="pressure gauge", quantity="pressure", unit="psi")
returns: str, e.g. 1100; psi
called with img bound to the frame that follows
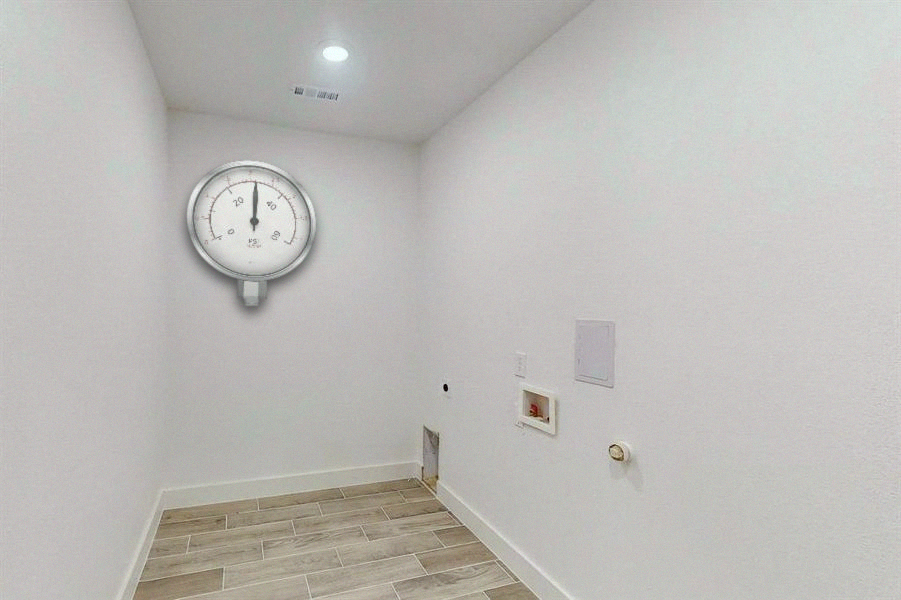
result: 30; psi
